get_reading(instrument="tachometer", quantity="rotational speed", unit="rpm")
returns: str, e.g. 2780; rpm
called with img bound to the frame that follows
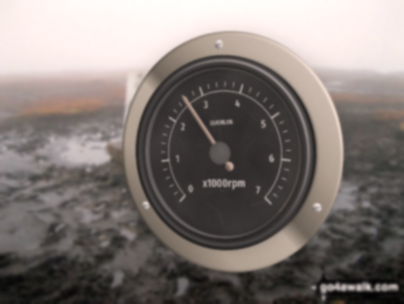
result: 2600; rpm
